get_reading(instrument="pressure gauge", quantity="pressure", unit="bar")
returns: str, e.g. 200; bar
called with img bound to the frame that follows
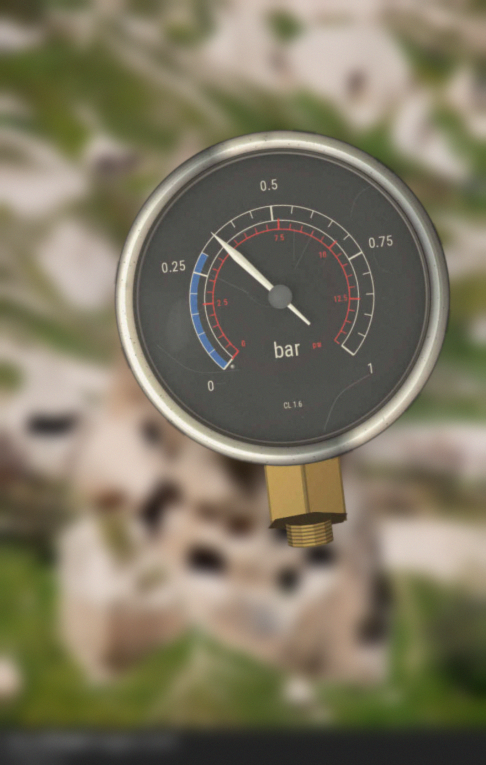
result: 0.35; bar
